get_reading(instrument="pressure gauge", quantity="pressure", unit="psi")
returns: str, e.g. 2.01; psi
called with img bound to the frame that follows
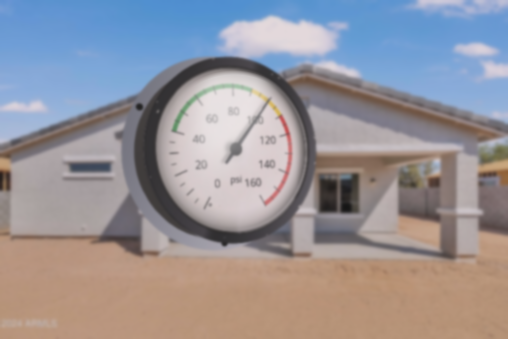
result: 100; psi
